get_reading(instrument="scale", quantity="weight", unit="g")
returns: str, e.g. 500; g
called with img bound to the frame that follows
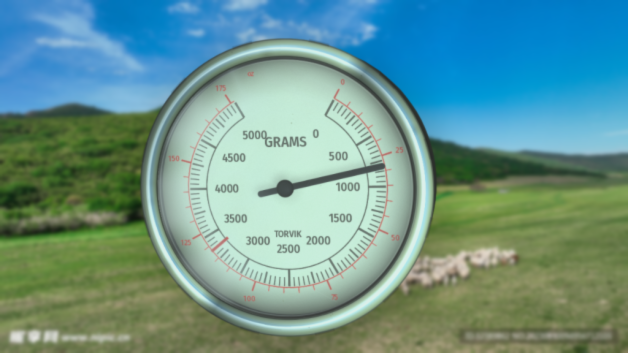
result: 800; g
